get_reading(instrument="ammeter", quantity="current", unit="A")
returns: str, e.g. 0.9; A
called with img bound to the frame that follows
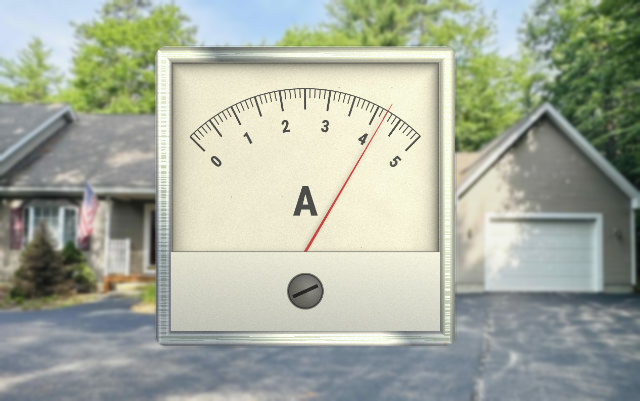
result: 4.2; A
